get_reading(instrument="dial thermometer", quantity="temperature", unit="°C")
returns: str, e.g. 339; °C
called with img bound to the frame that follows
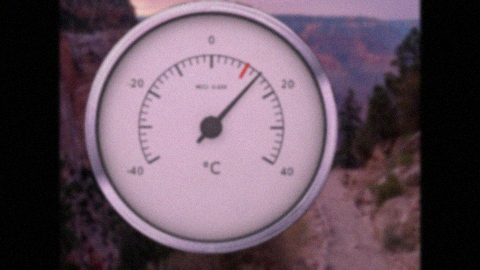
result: 14; °C
